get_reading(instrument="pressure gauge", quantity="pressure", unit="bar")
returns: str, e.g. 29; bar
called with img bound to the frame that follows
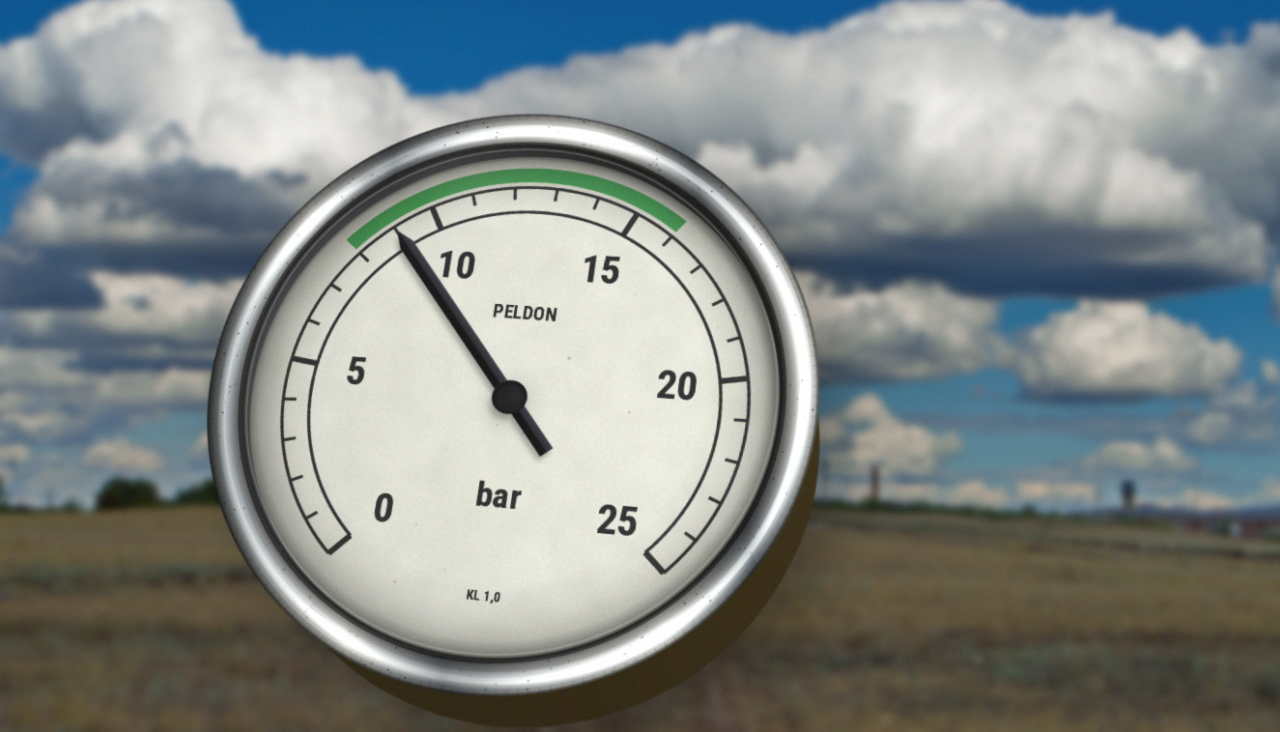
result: 9; bar
